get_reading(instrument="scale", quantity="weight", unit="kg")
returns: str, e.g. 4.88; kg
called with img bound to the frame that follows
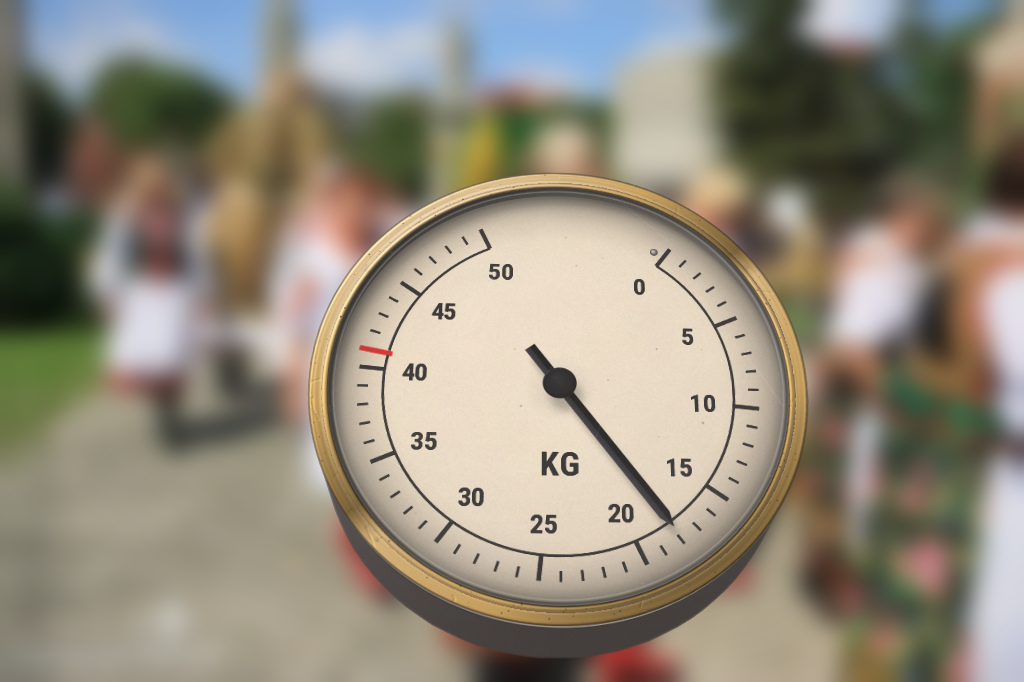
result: 18; kg
